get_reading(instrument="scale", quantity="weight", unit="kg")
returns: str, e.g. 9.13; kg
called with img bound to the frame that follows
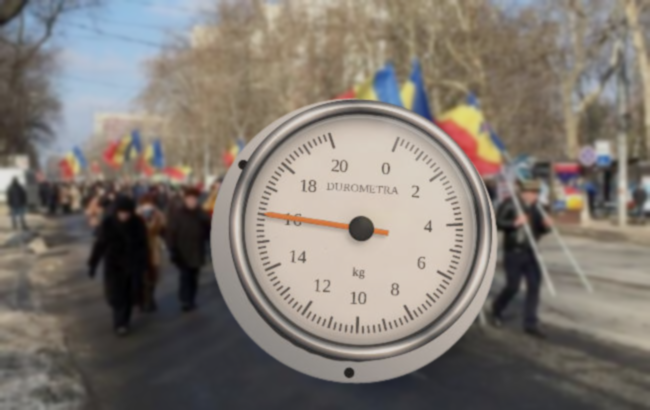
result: 16; kg
